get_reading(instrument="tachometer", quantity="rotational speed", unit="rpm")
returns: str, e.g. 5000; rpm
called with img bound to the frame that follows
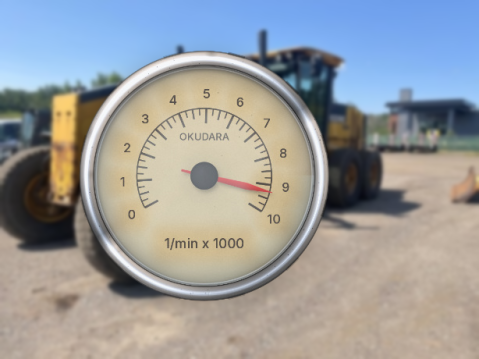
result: 9250; rpm
